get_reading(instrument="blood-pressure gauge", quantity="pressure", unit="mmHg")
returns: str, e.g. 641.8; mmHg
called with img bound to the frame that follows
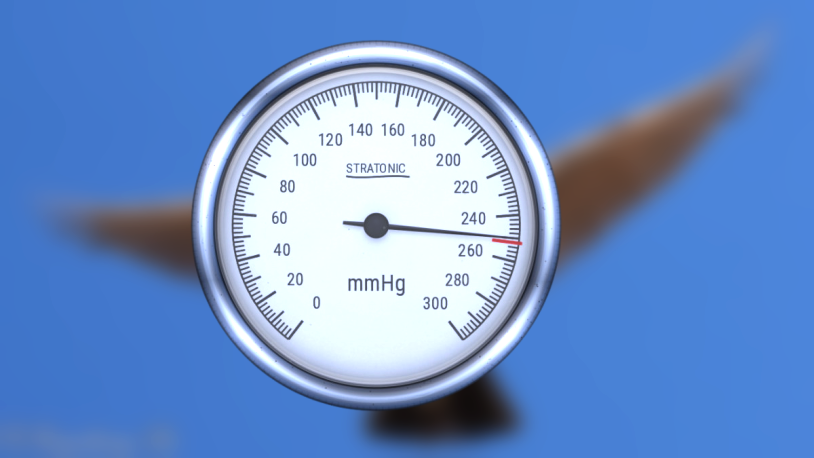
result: 250; mmHg
